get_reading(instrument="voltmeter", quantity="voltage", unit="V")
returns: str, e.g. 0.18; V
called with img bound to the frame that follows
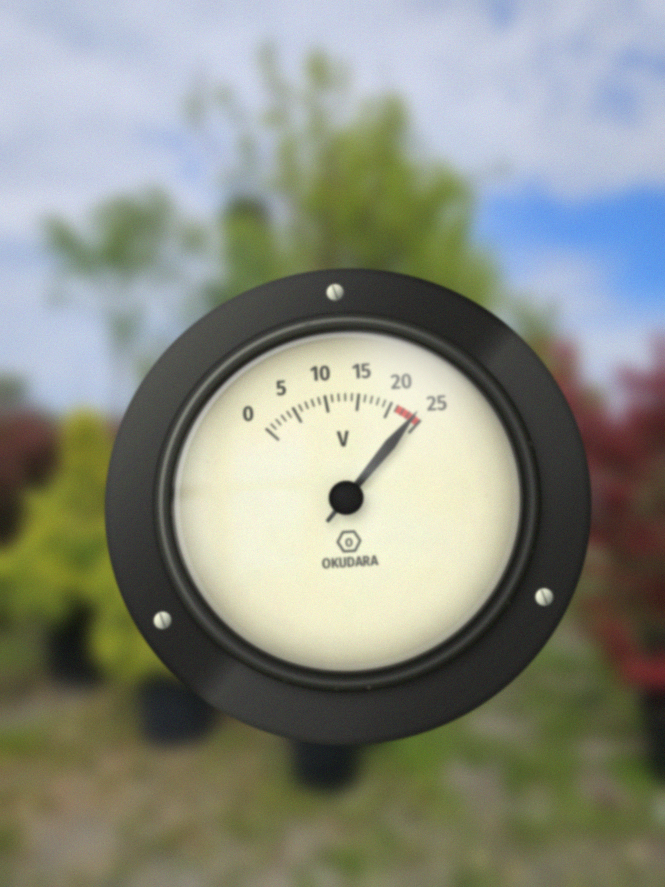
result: 24; V
